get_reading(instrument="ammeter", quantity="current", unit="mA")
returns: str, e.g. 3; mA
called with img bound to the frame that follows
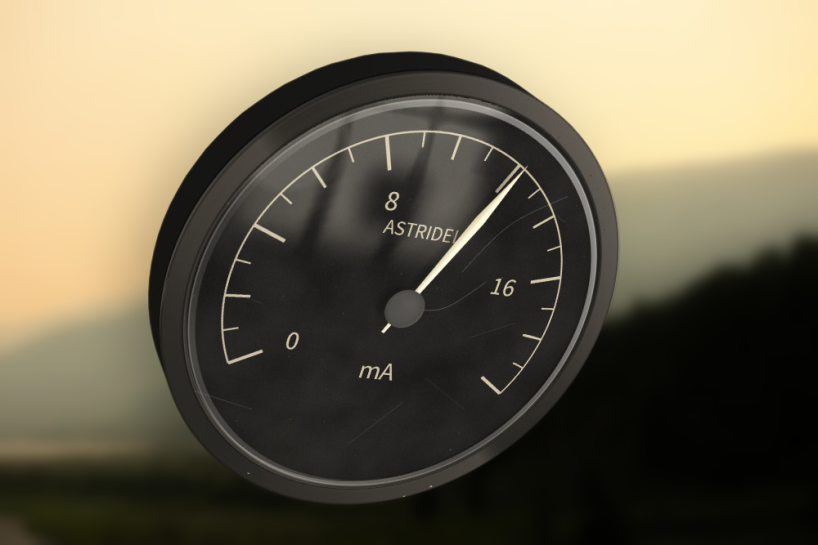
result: 12; mA
